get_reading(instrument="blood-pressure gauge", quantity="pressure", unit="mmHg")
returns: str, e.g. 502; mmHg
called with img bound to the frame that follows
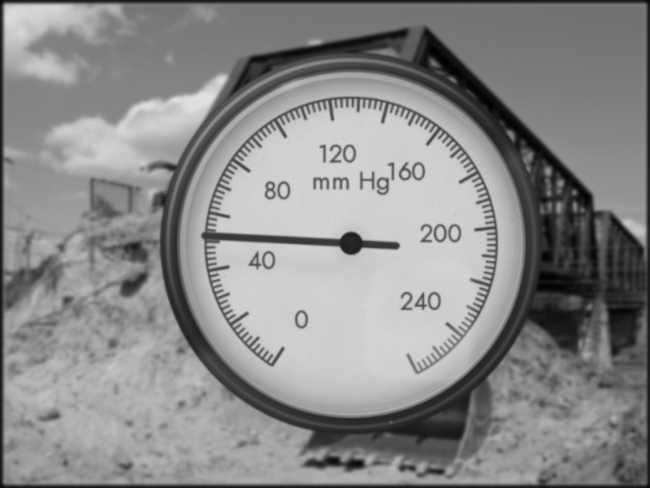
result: 52; mmHg
